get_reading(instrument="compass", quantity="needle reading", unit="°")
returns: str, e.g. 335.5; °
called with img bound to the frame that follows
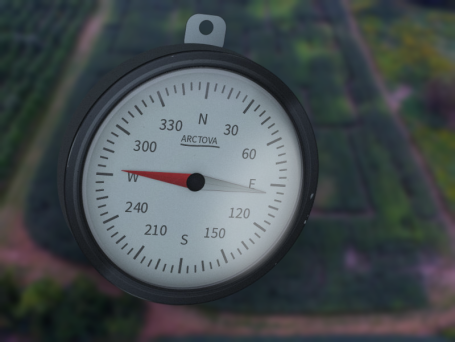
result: 275; °
